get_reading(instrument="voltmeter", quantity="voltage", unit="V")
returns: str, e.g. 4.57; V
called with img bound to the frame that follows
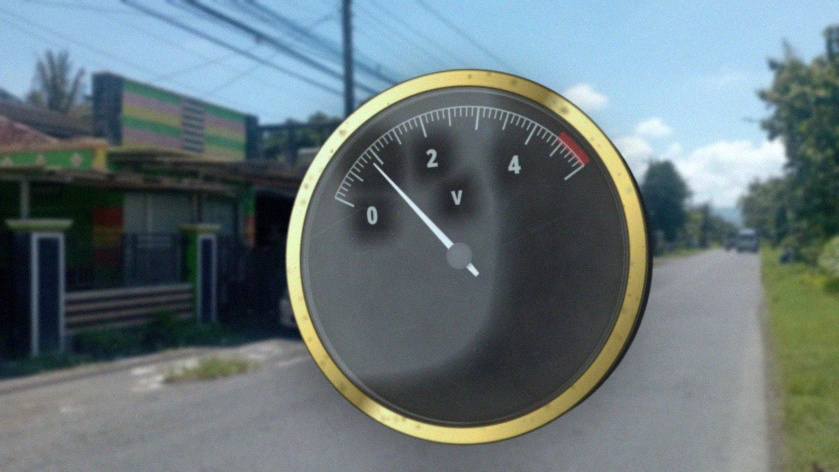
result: 0.9; V
